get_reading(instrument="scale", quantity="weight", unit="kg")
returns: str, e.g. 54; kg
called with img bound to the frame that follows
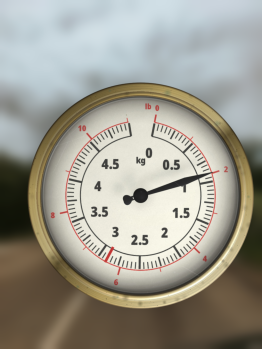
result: 0.9; kg
